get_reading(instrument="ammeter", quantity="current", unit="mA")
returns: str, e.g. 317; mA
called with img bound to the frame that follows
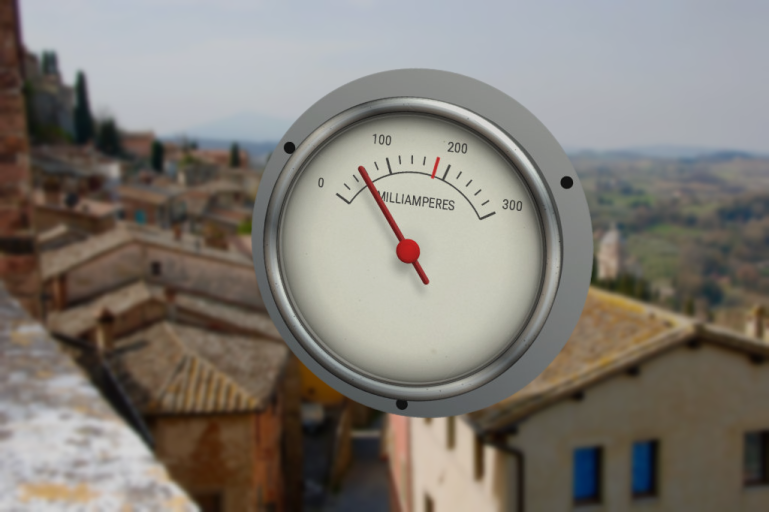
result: 60; mA
